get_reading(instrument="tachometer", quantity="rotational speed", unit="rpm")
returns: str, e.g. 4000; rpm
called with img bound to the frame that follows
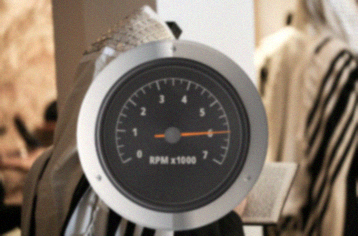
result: 6000; rpm
